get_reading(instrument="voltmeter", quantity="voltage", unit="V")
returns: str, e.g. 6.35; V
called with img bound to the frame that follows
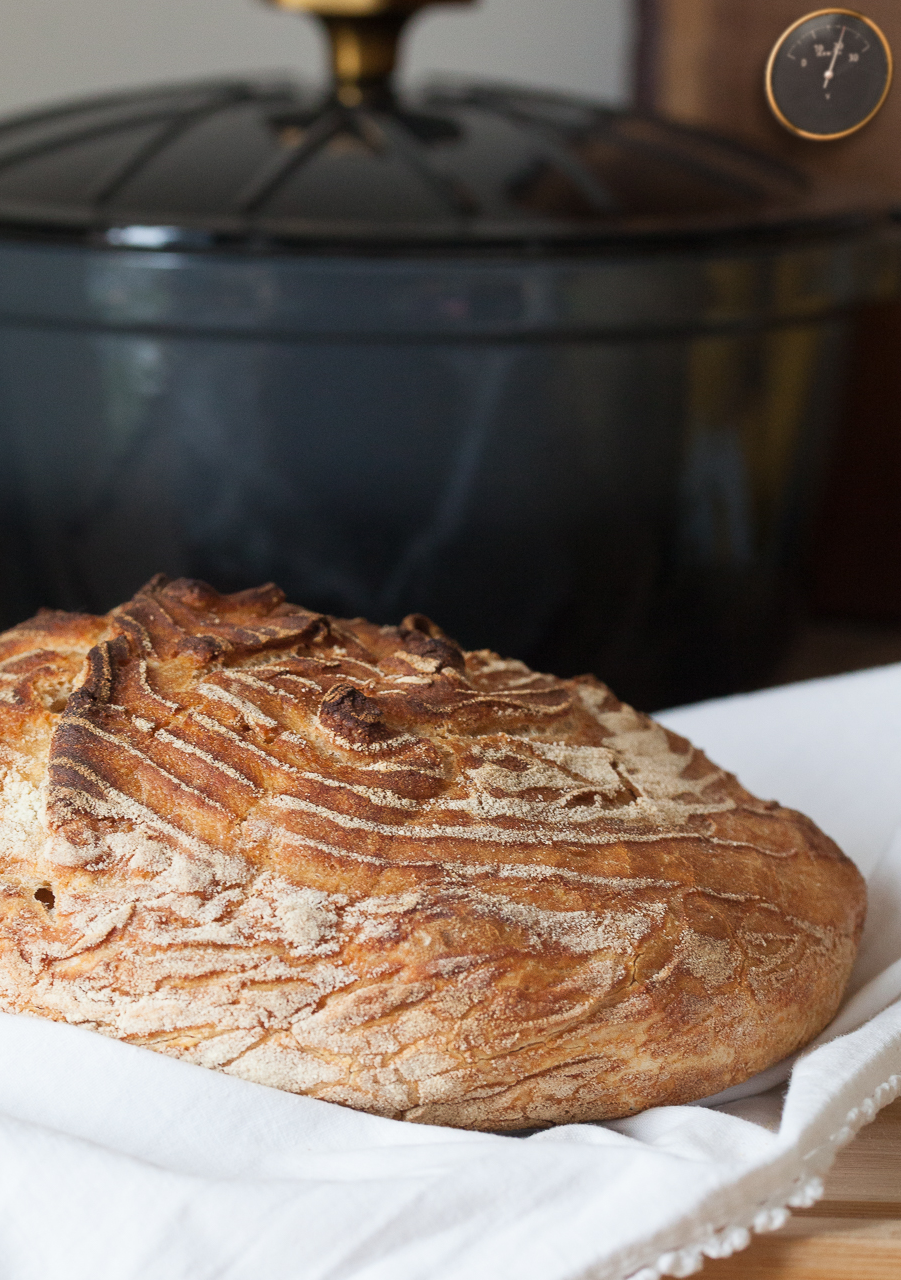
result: 20; V
